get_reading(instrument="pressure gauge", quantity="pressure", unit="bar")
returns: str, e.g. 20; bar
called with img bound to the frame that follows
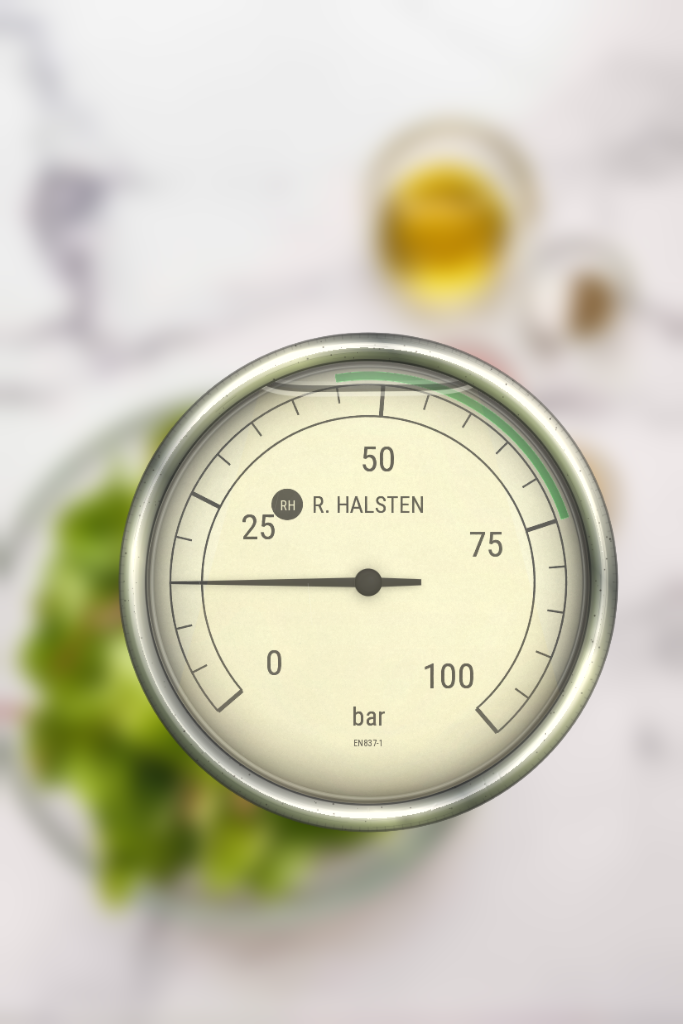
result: 15; bar
